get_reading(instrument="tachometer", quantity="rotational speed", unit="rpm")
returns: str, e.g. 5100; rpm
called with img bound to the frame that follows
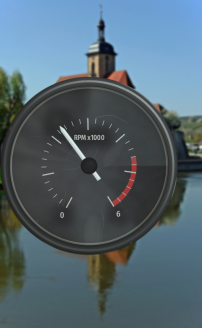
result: 2300; rpm
